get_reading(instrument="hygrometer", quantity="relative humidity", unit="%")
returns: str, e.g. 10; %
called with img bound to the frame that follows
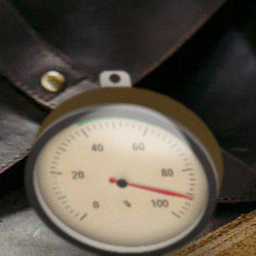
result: 90; %
